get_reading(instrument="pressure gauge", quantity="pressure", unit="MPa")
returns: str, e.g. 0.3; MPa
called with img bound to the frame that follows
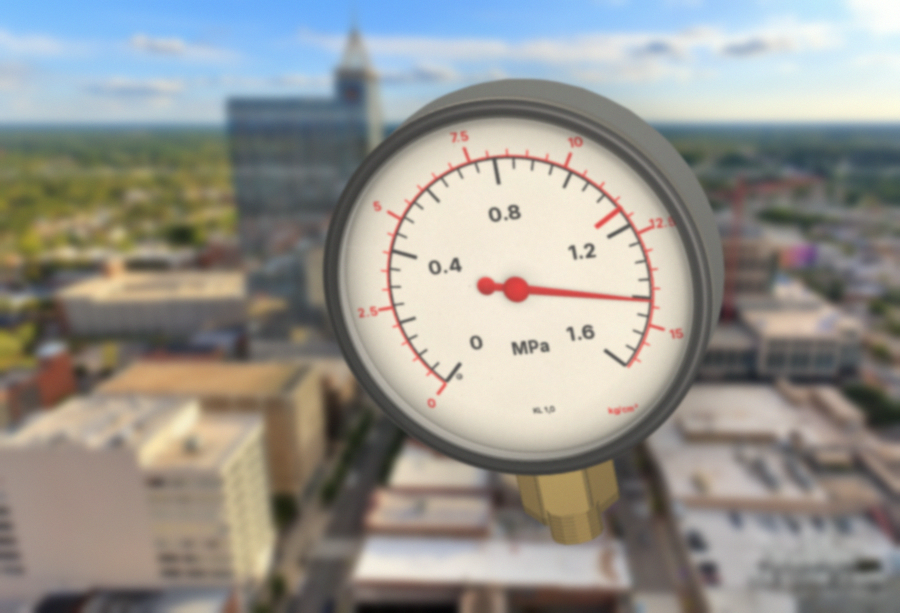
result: 1.4; MPa
